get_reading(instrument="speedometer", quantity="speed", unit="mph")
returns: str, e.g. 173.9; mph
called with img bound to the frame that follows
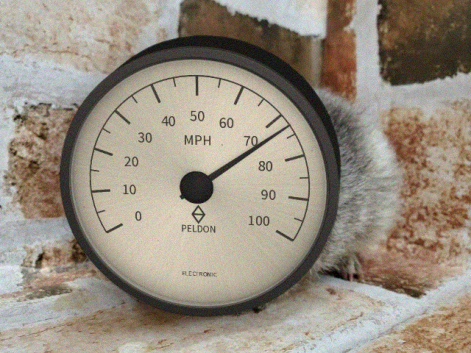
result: 72.5; mph
